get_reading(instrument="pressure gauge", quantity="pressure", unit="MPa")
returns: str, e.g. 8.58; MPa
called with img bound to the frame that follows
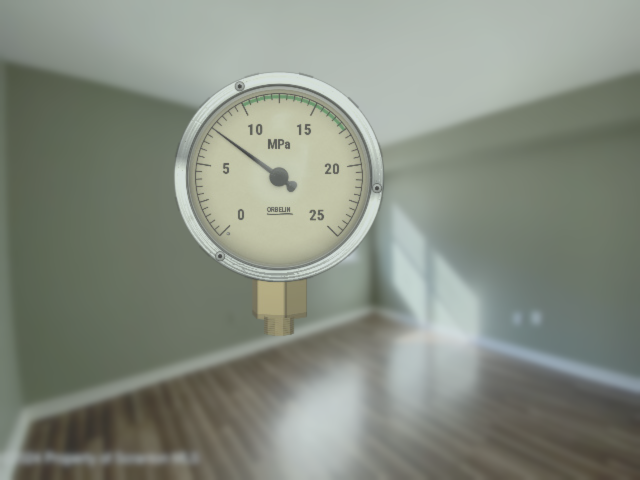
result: 7.5; MPa
